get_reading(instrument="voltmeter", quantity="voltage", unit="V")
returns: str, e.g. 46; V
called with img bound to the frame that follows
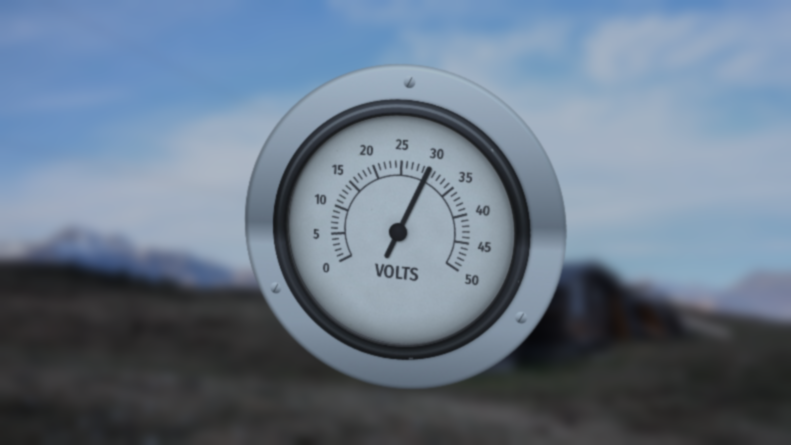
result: 30; V
